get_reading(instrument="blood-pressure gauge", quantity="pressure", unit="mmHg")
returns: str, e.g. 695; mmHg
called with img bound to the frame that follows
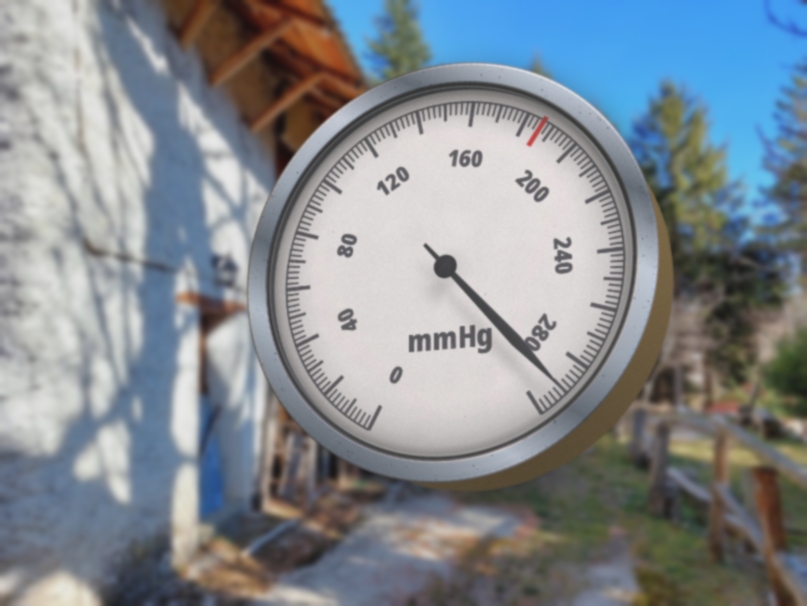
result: 290; mmHg
